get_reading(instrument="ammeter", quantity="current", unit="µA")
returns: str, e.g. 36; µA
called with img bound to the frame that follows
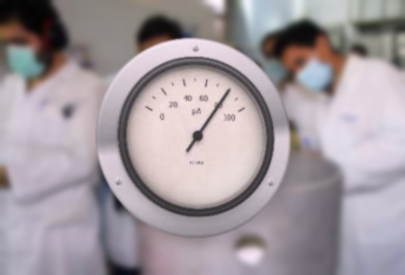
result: 80; µA
